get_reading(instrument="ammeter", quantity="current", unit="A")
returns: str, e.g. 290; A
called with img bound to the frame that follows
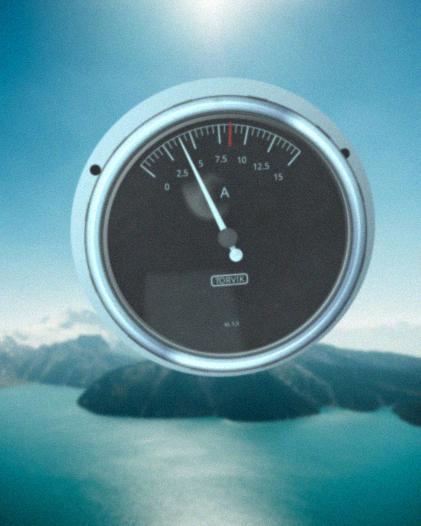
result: 4; A
